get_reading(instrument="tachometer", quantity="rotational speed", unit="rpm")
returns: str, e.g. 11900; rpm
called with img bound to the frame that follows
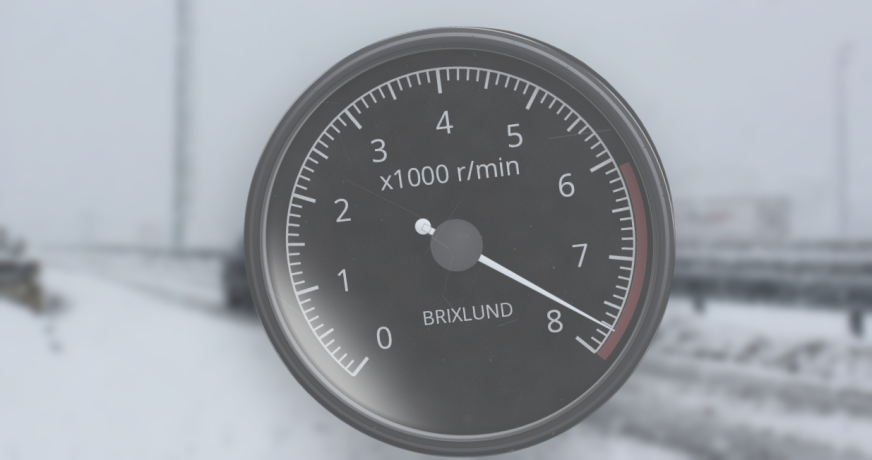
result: 7700; rpm
